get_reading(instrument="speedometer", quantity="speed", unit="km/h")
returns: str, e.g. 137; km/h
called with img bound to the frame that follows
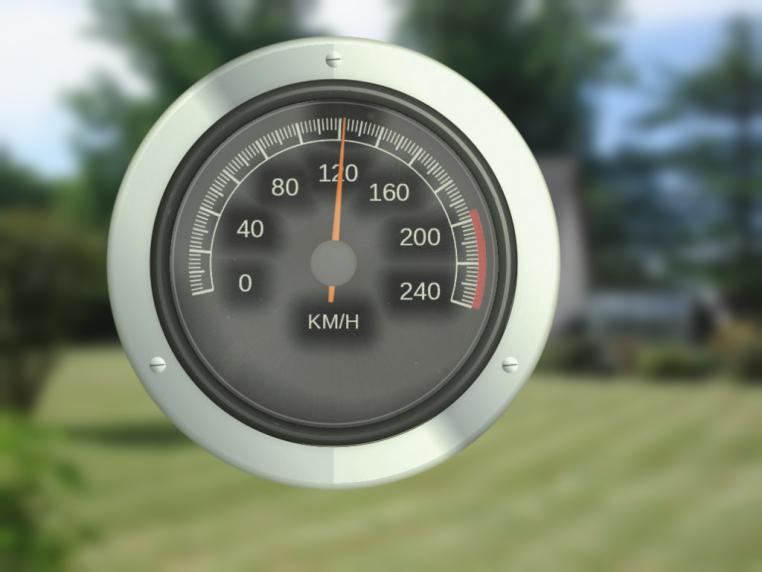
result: 122; km/h
